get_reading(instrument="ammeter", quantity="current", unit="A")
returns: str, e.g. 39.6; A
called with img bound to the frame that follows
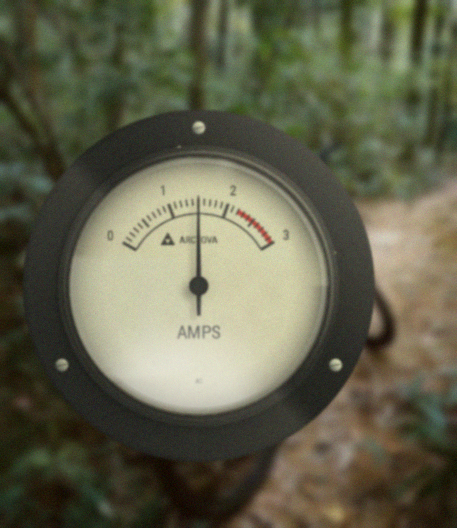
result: 1.5; A
